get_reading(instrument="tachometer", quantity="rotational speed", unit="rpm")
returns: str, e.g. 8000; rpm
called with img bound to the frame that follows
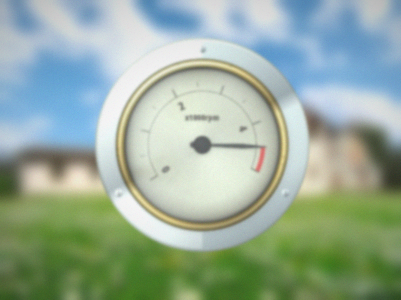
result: 4500; rpm
